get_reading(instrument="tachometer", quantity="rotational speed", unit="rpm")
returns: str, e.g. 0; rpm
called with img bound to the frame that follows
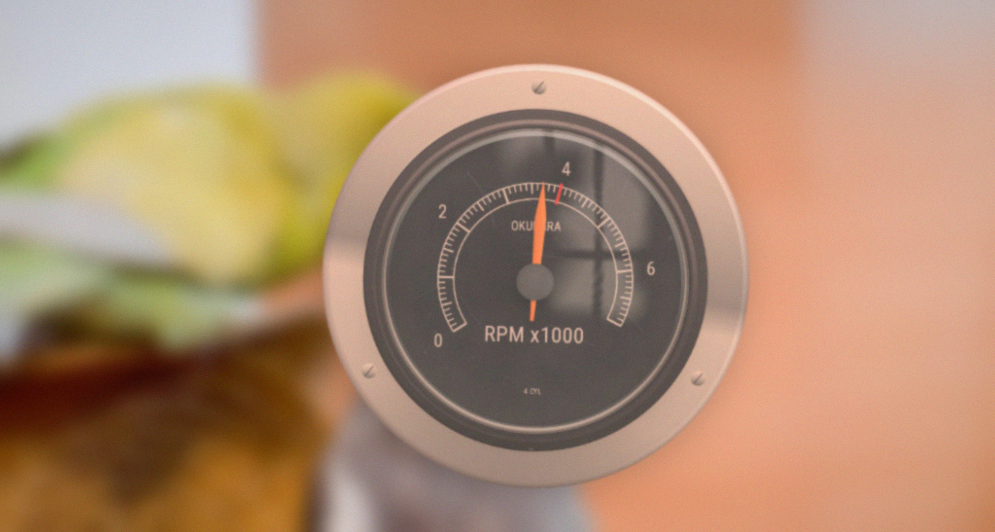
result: 3700; rpm
